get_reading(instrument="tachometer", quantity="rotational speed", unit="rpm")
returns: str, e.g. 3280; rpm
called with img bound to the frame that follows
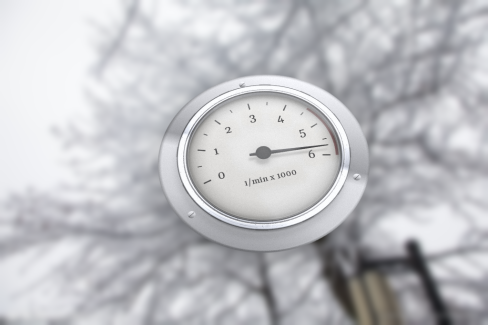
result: 5750; rpm
